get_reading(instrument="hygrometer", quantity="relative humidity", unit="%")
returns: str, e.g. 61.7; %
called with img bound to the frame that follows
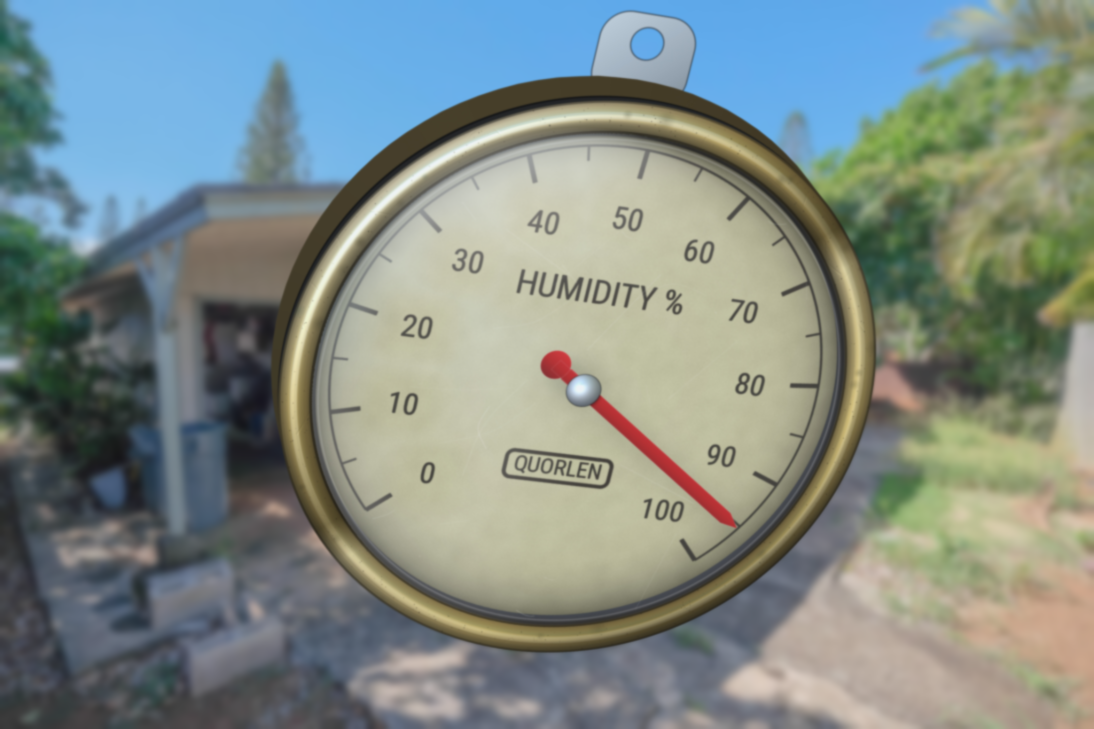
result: 95; %
